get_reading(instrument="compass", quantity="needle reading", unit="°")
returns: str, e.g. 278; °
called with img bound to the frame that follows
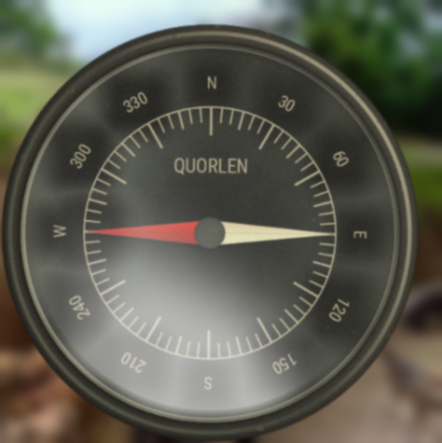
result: 270; °
